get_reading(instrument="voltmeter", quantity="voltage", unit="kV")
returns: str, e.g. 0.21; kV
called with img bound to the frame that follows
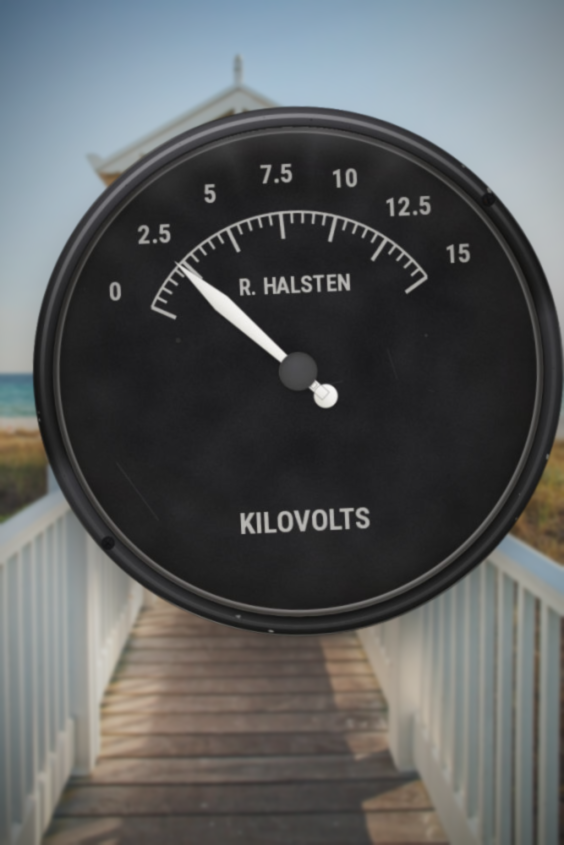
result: 2.25; kV
